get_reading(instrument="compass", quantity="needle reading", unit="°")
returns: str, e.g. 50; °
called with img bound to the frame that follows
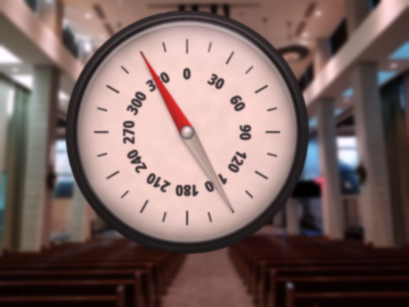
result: 330; °
